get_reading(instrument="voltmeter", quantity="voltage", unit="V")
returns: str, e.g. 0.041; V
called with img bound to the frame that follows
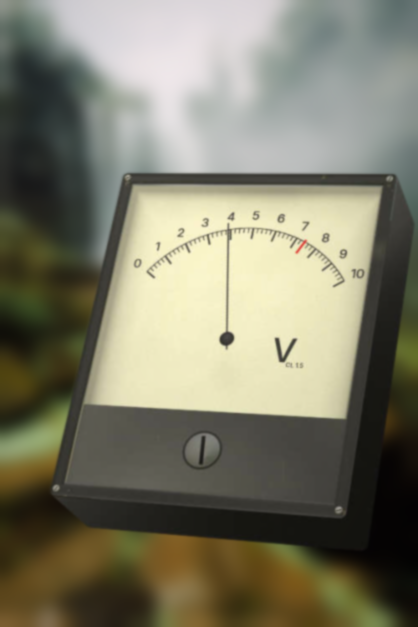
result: 4; V
